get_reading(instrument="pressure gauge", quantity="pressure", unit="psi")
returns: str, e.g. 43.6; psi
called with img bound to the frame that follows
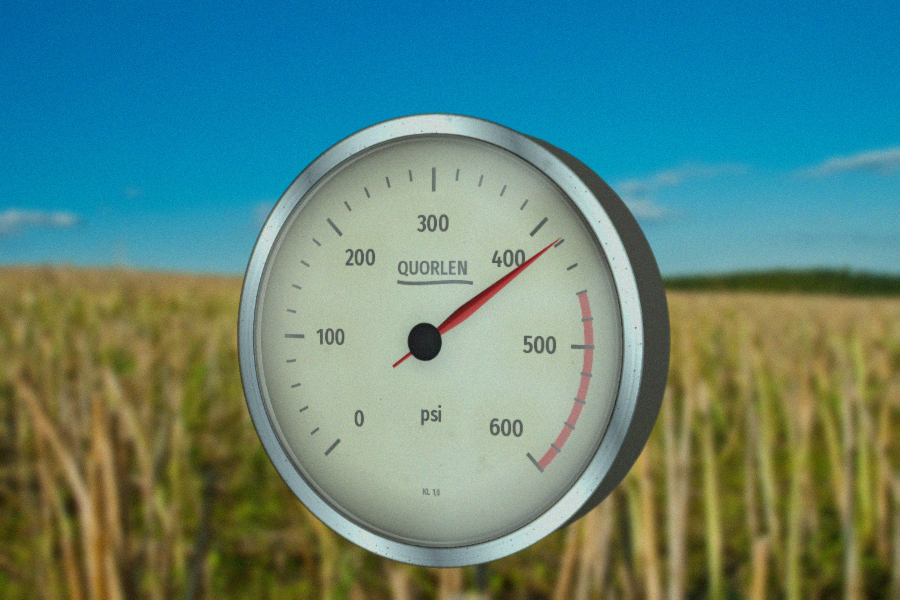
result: 420; psi
